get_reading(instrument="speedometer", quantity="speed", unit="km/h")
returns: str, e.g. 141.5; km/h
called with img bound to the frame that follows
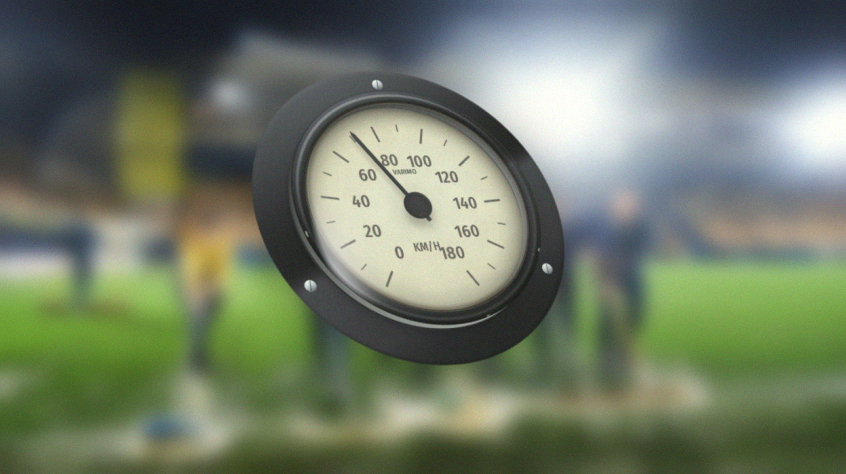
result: 70; km/h
